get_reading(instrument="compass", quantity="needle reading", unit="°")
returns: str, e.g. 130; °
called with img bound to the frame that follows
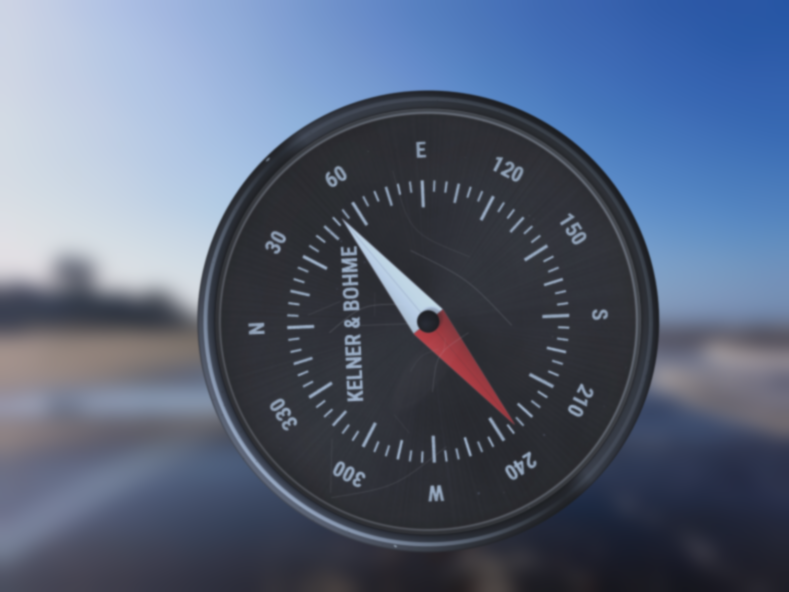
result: 232.5; °
